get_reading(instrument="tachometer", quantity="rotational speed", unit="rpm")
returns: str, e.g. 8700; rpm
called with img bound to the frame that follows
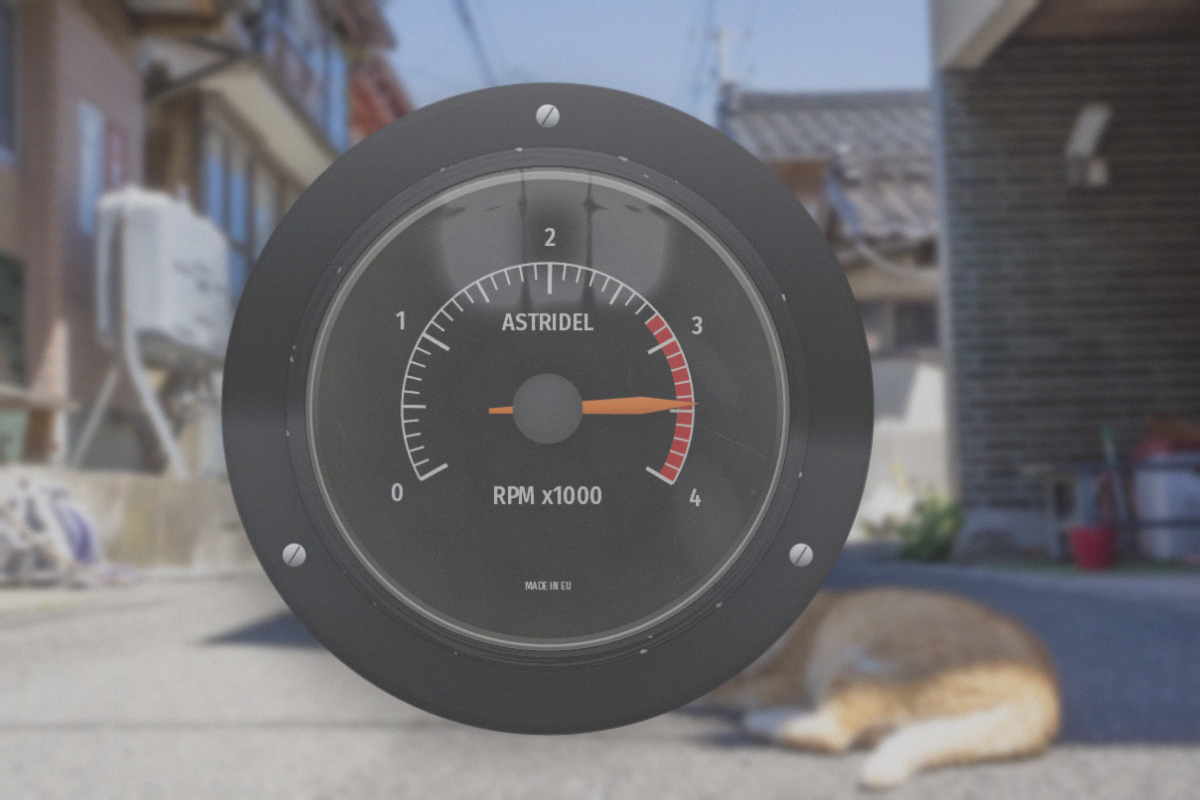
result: 3450; rpm
